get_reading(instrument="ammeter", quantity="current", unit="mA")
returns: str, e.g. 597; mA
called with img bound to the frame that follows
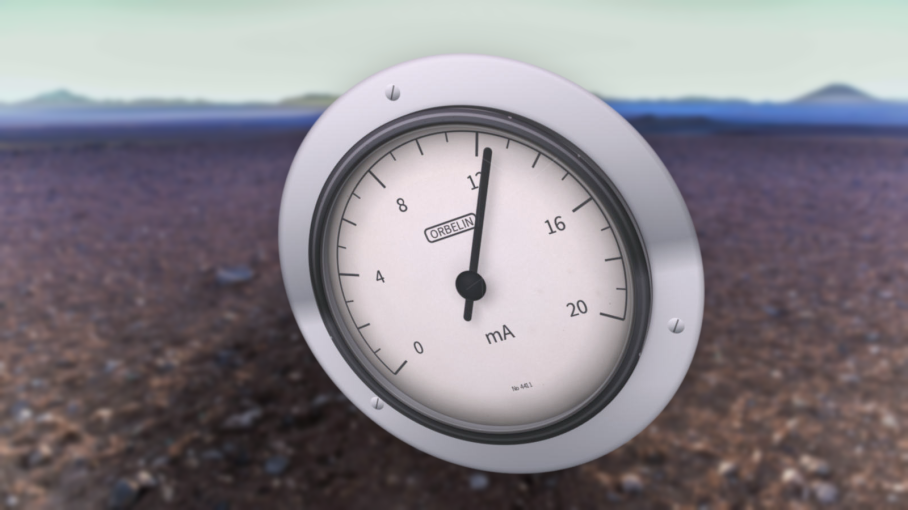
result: 12.5; mA
